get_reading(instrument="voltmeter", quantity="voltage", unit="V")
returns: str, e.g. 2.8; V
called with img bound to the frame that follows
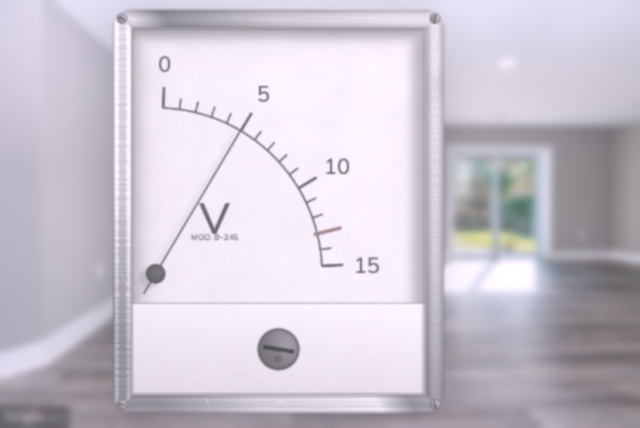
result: 5; V
